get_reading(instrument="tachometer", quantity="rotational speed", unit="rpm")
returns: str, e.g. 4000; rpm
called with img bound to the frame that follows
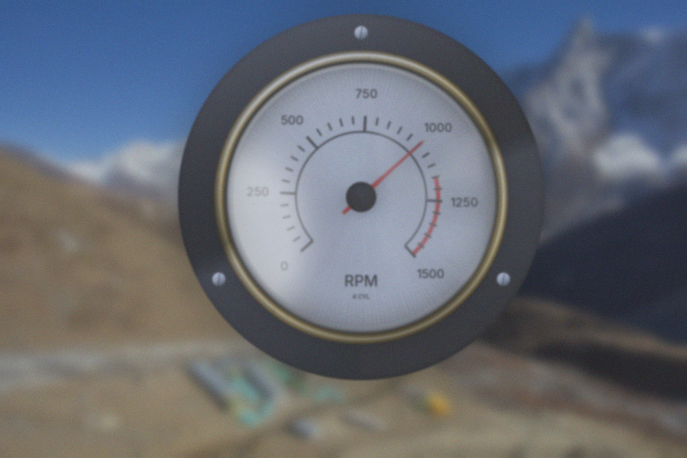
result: 1000; rpm
